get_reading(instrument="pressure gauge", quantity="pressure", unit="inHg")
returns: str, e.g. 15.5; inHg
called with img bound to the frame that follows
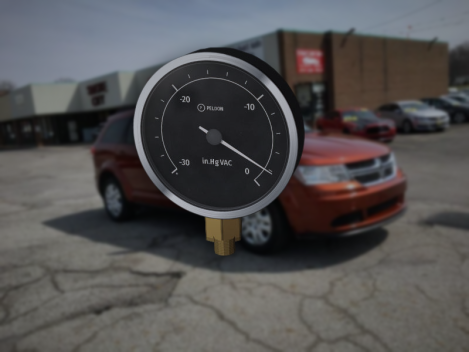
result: -2; inHg
